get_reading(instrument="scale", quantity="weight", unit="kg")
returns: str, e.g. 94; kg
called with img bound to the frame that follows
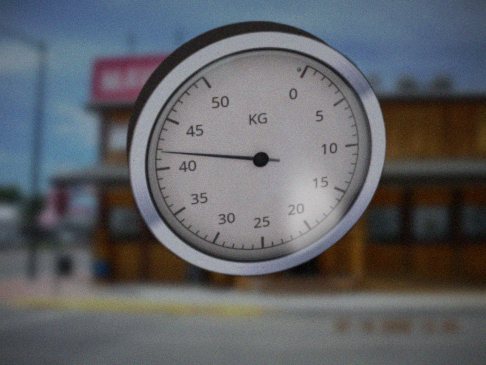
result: 42; kg
